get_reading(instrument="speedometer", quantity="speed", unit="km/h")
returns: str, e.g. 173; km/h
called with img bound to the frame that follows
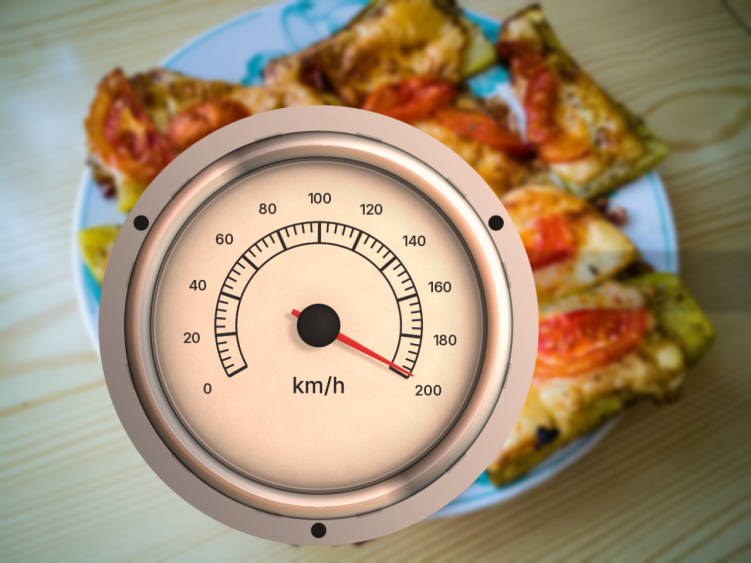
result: 198; km/h
